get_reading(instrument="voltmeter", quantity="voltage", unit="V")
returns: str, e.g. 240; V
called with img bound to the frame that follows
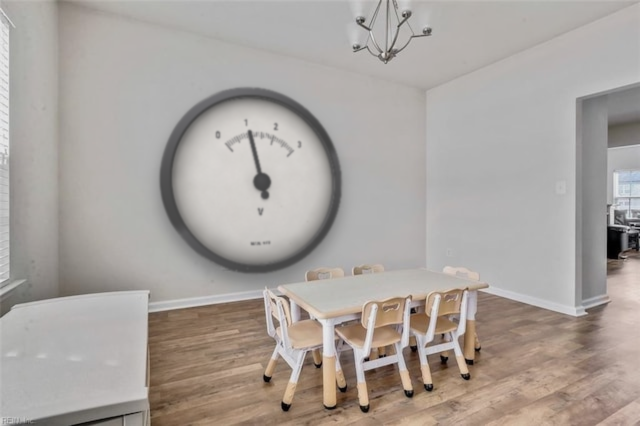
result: 1; V
